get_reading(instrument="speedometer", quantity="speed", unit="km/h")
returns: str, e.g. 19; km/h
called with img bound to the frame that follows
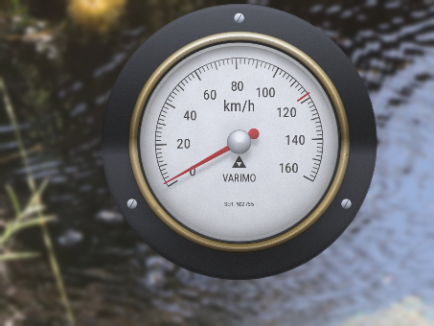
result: 2; km/h
